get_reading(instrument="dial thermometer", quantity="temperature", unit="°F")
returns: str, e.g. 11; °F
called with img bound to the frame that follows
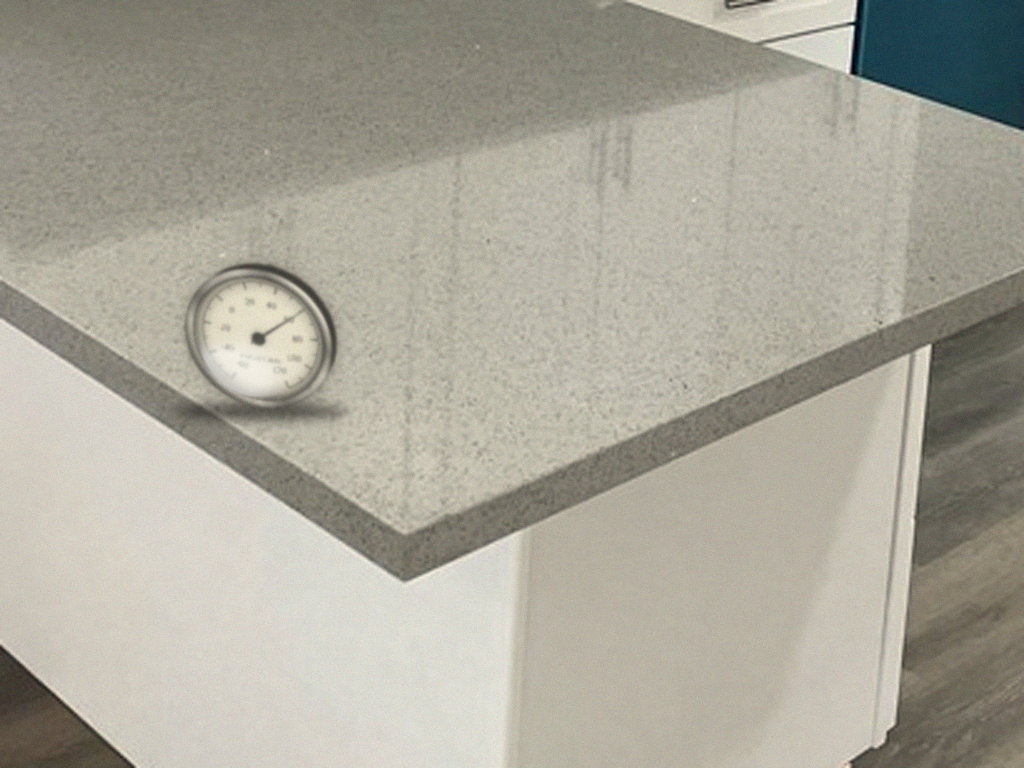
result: 60; °F
